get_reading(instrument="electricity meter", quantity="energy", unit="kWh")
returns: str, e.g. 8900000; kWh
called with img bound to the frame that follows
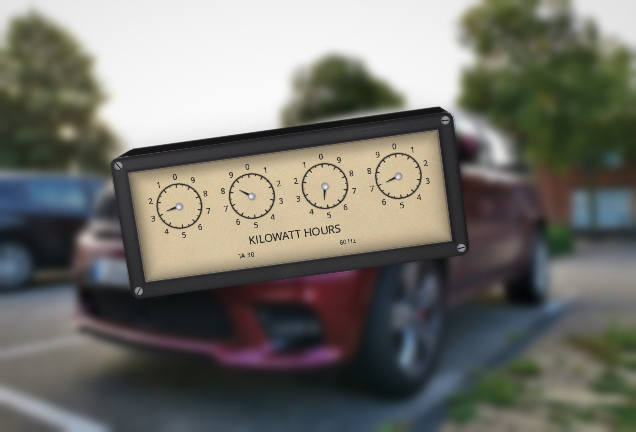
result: 2847; kWh
